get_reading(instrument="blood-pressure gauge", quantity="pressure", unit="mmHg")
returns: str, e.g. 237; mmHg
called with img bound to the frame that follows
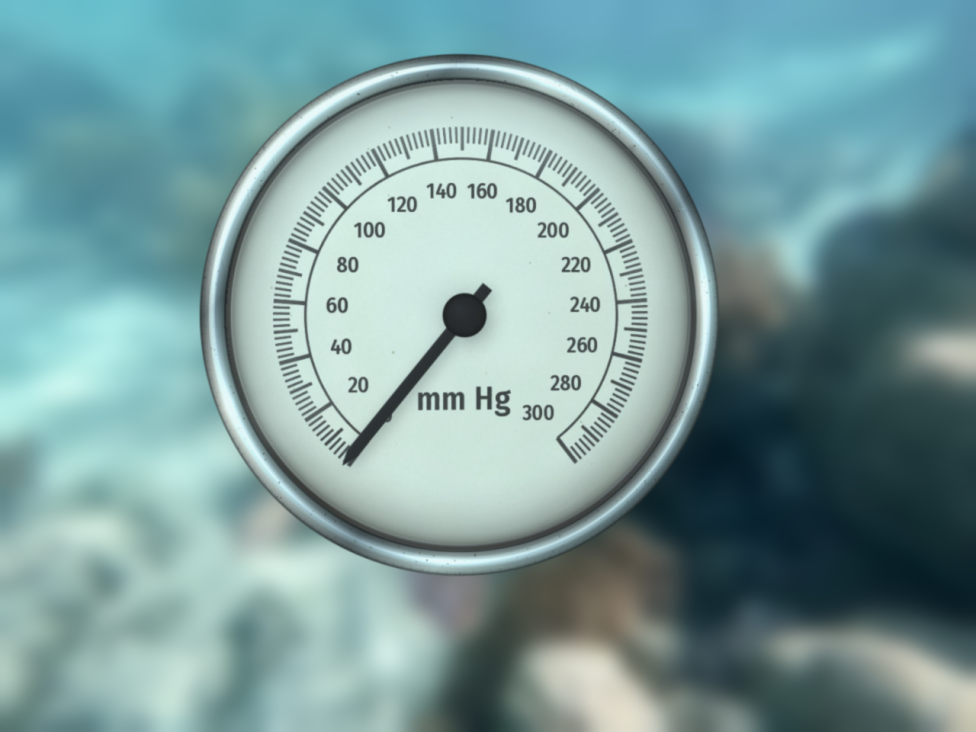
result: 2; mmHg
